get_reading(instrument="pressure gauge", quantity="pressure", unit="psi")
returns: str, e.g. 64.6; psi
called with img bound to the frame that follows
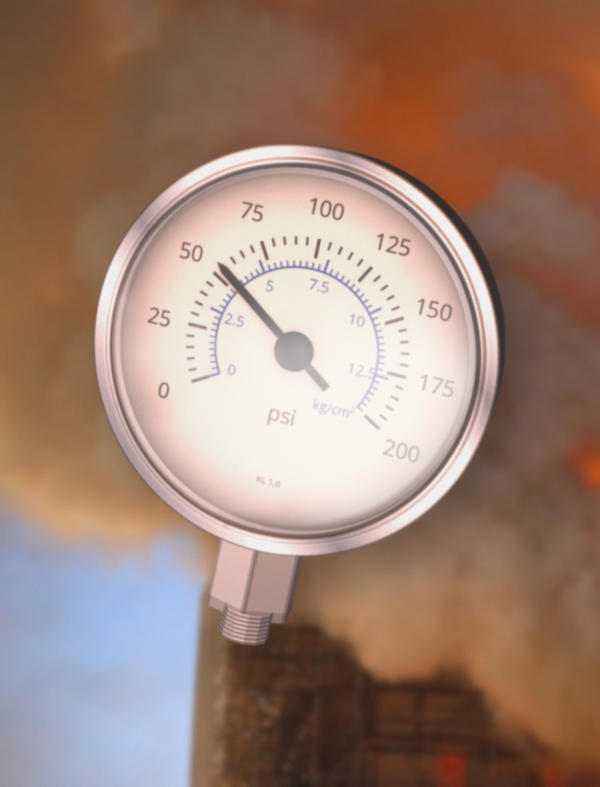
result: 55; psi
